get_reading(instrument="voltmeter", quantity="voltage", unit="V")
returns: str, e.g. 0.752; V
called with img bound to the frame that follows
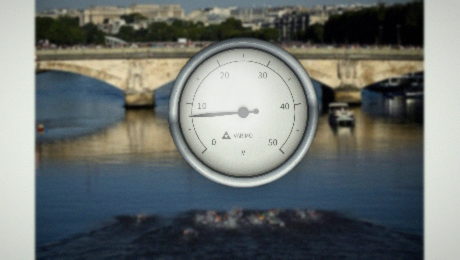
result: 7.5; V
